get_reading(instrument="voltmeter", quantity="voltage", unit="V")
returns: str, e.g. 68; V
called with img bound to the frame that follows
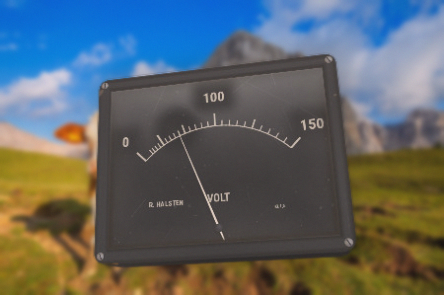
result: 70; V
